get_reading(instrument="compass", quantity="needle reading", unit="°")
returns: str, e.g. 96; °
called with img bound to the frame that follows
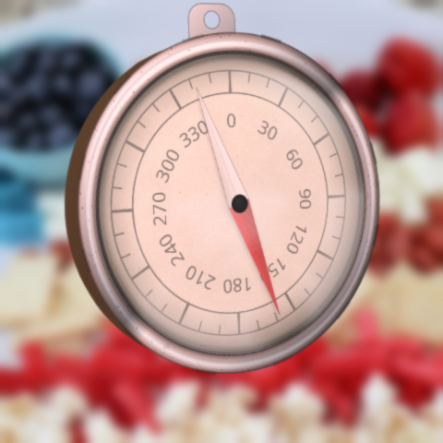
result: 160; °
